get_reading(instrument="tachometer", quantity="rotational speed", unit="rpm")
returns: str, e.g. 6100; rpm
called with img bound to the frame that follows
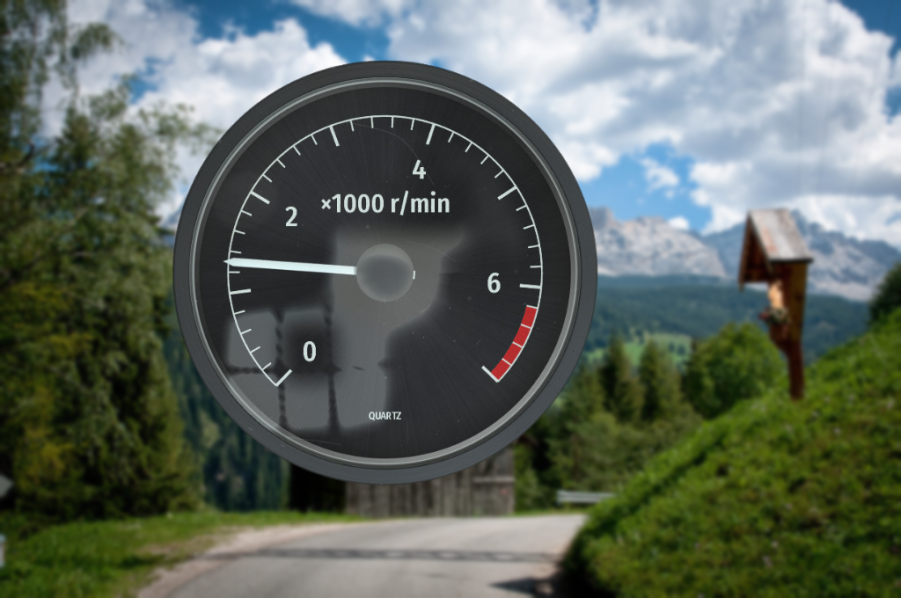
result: 1300; rpm
